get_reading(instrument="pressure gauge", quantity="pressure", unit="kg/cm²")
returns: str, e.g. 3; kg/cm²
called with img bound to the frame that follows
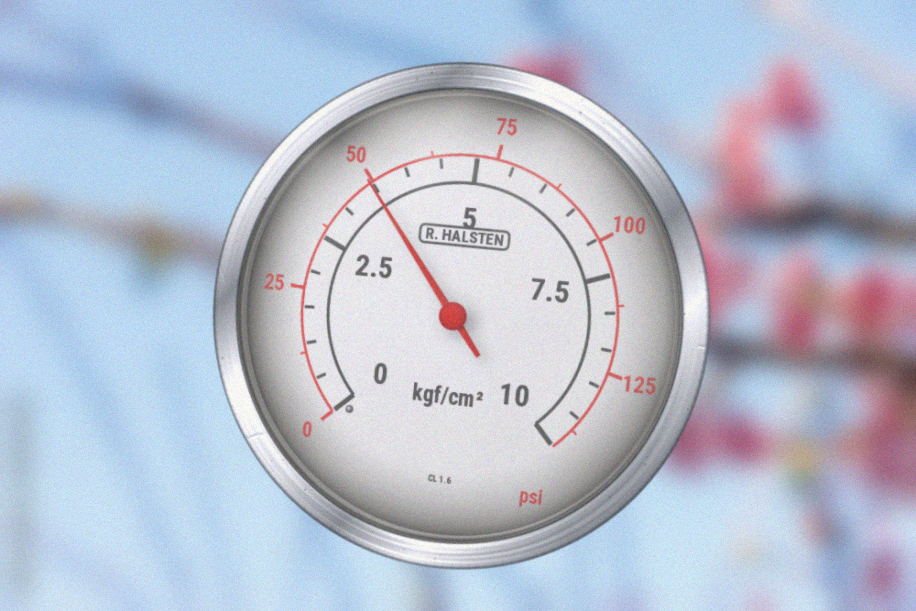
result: 3.5; kg/cm²
